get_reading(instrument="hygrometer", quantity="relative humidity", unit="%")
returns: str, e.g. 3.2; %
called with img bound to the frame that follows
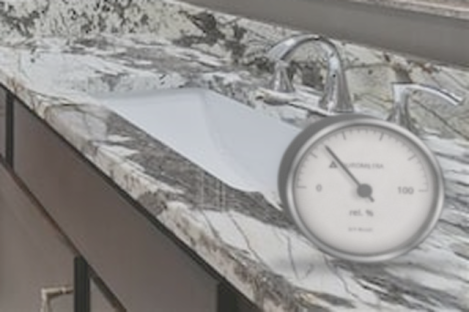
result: 28; %
